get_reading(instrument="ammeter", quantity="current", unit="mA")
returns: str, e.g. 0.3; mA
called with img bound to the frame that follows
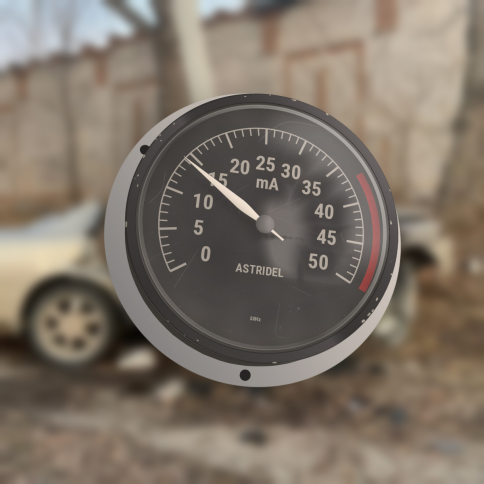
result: 14; mA
